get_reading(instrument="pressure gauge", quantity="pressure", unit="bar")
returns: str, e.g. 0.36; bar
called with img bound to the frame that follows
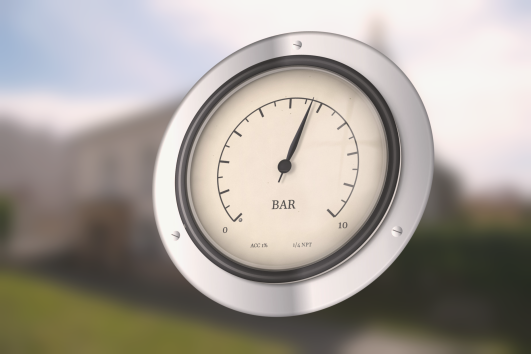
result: 5.75; bar
